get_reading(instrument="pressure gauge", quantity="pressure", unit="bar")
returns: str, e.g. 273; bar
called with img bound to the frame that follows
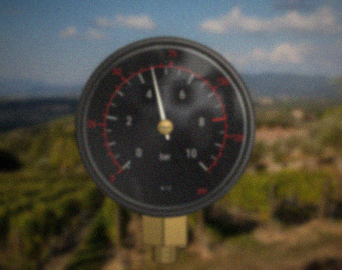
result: 4.5; bar
